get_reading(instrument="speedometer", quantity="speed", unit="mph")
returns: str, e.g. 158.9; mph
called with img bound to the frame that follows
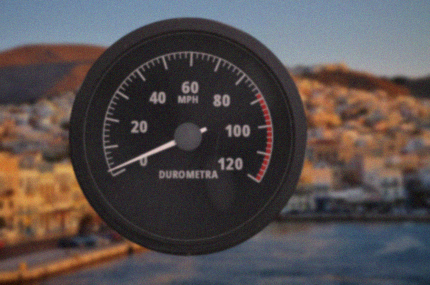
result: 2; mph
